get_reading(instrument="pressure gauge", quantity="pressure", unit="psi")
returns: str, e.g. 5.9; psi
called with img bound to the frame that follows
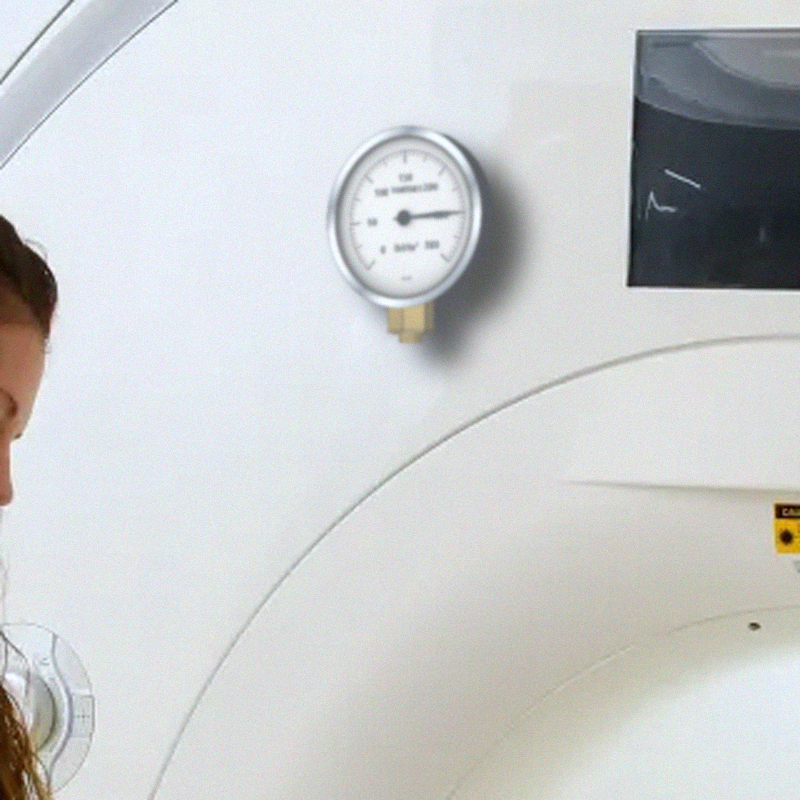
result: 250; psi
